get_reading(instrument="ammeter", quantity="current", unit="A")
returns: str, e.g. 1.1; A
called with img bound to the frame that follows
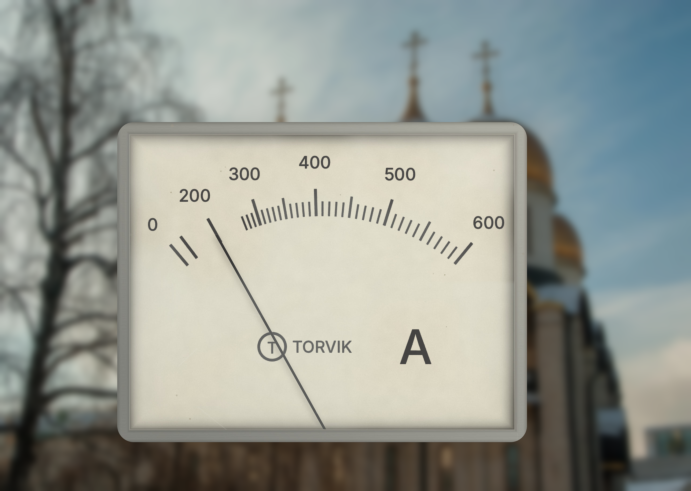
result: 200; A
